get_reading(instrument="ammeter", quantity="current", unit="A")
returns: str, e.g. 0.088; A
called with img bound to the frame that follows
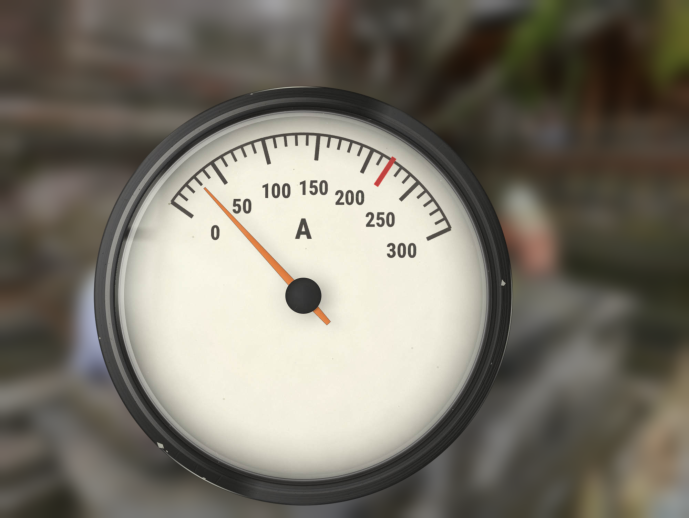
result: 30; A
